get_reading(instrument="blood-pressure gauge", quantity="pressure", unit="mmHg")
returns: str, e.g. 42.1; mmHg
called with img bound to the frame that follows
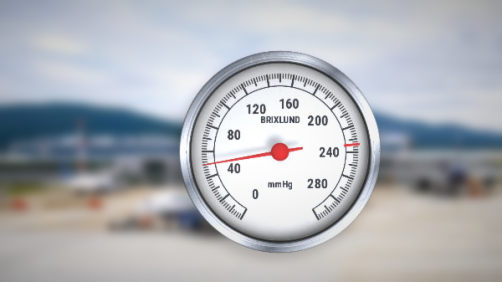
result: 50; mmHg
